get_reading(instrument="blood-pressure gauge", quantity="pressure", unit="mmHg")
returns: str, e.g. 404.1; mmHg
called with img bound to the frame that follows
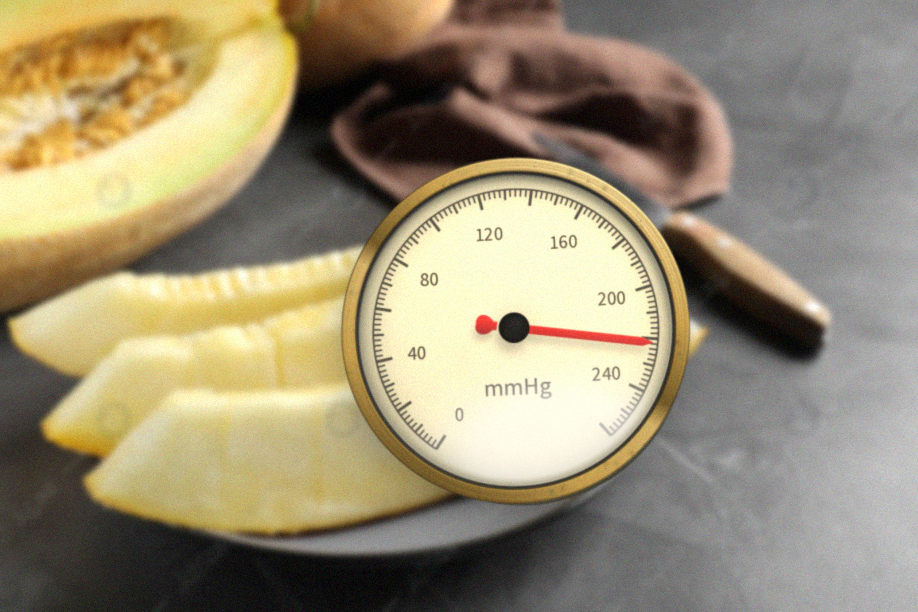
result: 222; mmHg
